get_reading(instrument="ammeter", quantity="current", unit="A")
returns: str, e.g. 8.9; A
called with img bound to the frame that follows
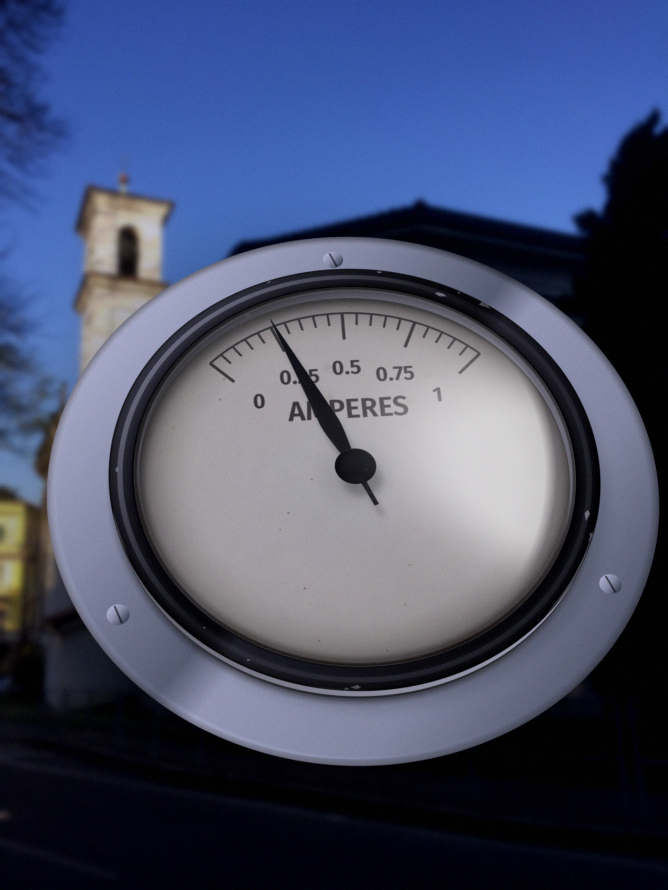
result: 0.25; A
